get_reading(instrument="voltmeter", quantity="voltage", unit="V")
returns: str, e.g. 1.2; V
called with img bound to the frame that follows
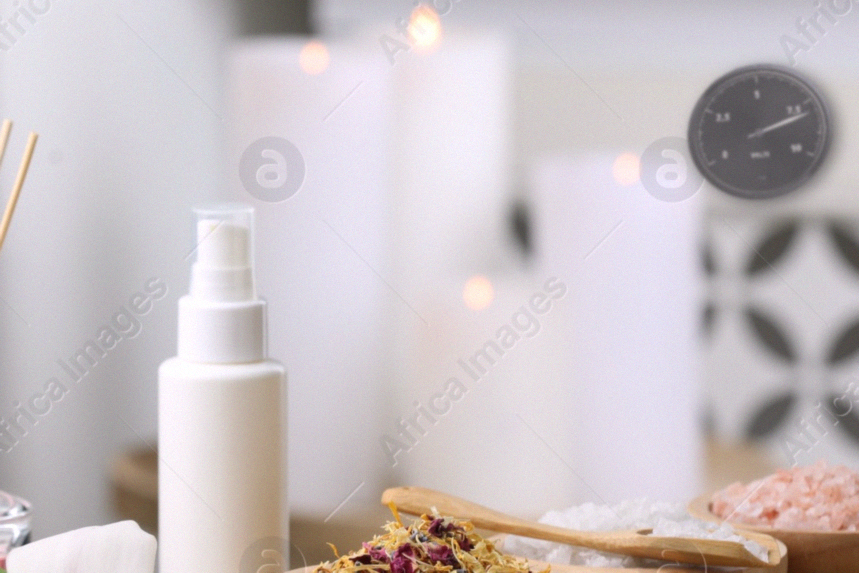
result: 8; V
